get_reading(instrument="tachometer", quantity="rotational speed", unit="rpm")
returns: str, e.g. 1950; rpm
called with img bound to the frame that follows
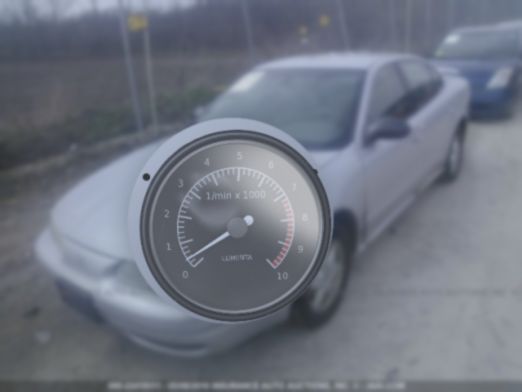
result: 400; rpm
